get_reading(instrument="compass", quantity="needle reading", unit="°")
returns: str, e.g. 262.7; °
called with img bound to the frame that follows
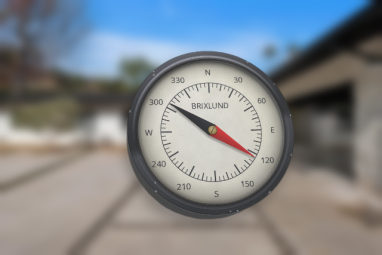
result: 125; °
